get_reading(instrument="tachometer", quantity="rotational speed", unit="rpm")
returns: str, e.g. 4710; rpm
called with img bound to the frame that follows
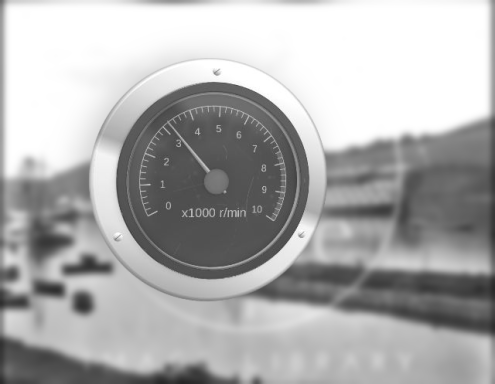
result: 3200; rpm
